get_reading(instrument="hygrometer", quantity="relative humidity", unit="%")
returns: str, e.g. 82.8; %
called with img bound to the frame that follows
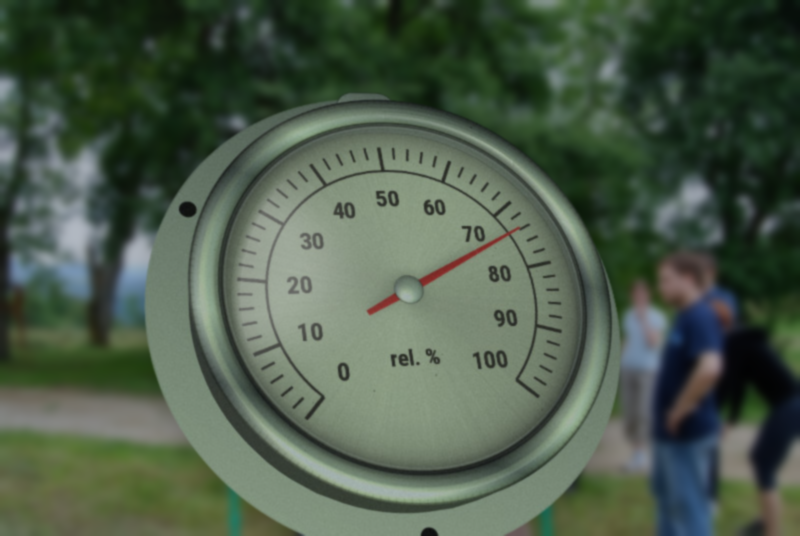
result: 74; %
